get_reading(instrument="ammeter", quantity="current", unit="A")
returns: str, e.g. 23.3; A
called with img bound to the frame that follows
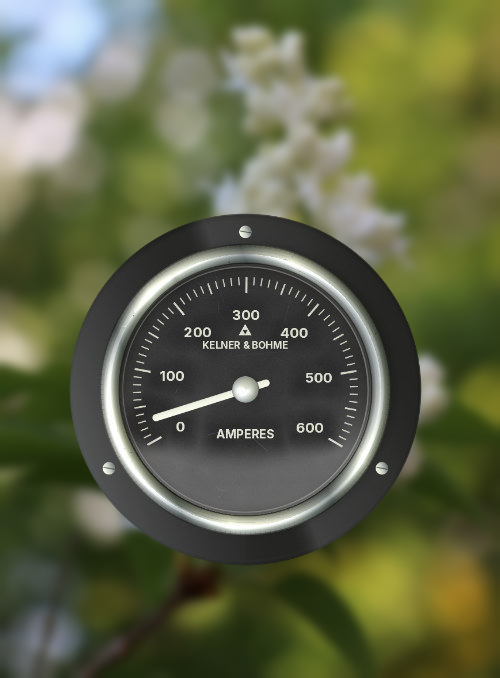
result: 30; A
